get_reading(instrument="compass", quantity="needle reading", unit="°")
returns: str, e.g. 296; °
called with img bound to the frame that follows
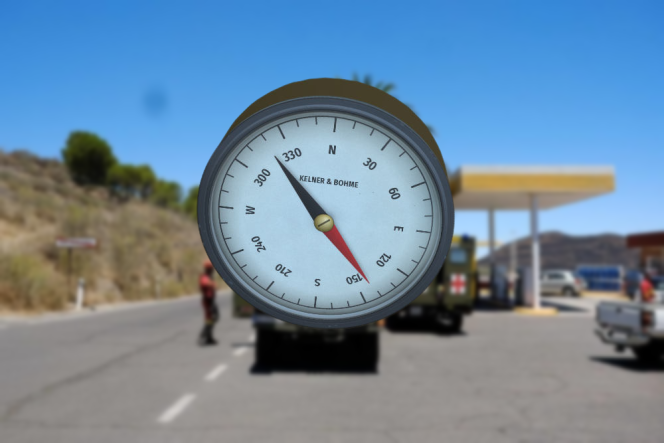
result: 140; °
